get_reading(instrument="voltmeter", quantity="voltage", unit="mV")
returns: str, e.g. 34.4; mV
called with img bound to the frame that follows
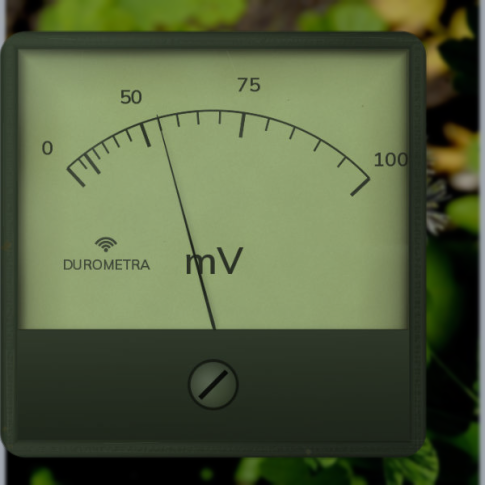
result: 55; mV
